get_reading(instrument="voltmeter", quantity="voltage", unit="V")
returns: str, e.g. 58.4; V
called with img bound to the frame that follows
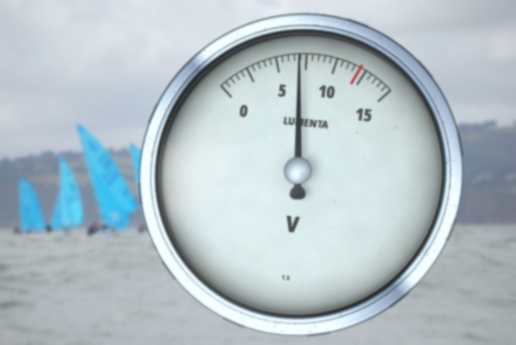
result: 7; V
